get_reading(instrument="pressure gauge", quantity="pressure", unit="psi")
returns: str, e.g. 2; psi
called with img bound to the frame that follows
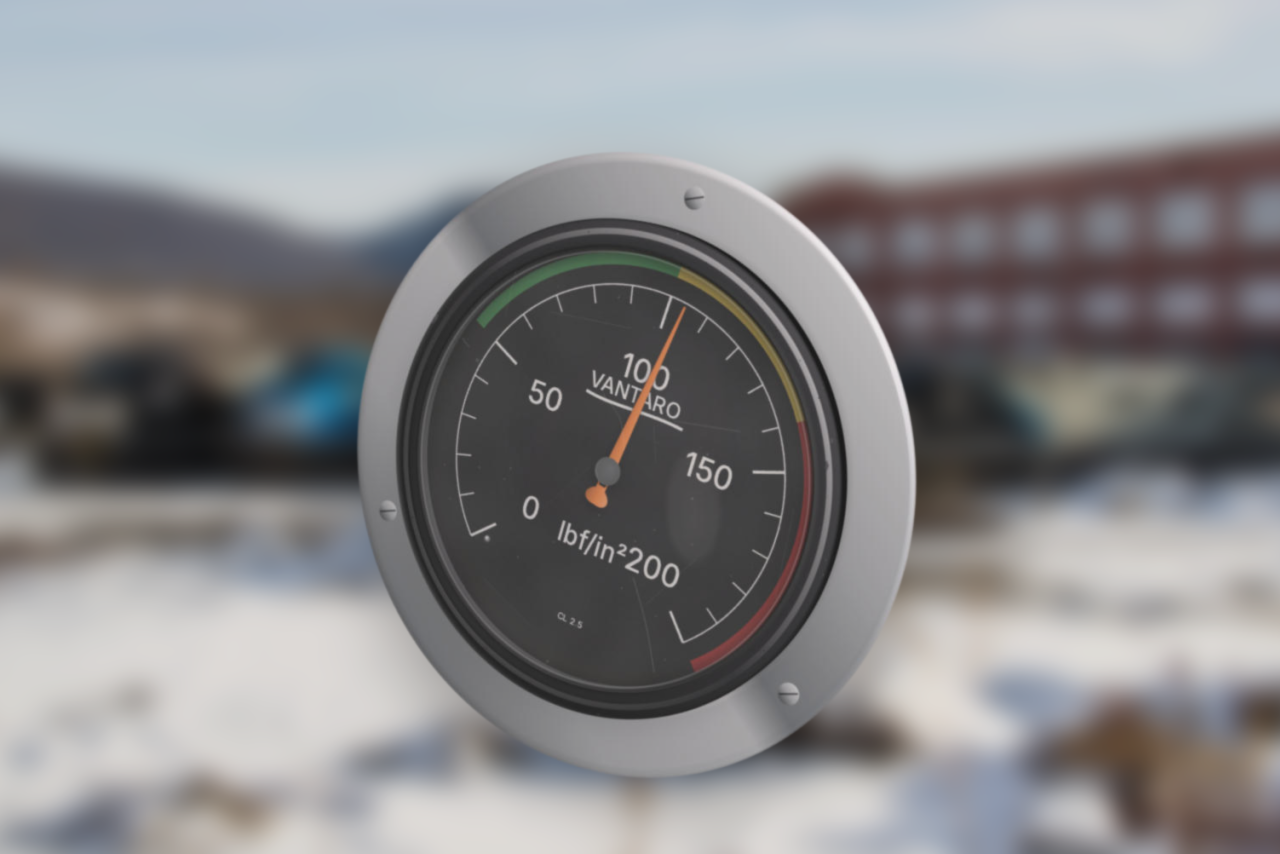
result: 105; psi
